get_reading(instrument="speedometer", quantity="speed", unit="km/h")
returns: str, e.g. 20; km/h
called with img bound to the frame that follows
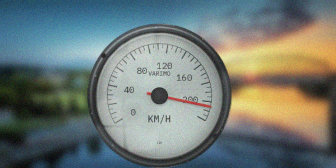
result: 205; km/h
